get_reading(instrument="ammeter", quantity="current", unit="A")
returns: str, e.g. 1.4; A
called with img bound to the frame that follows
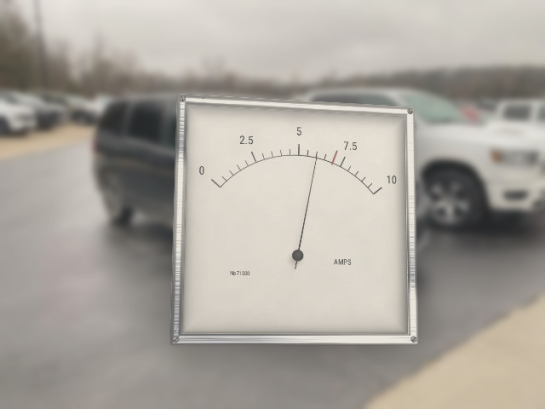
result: 6; A
